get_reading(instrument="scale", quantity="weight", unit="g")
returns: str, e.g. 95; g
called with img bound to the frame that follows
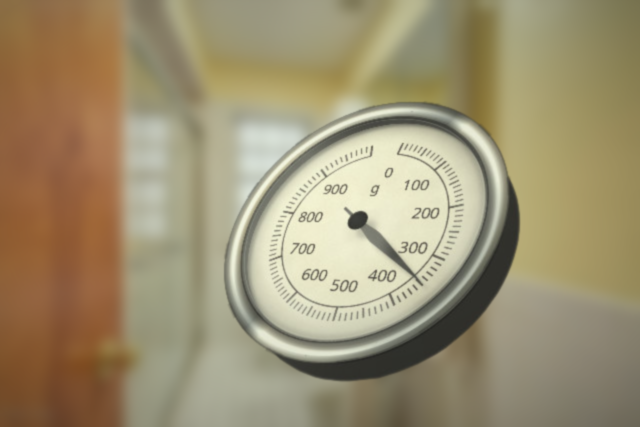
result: 350; g
